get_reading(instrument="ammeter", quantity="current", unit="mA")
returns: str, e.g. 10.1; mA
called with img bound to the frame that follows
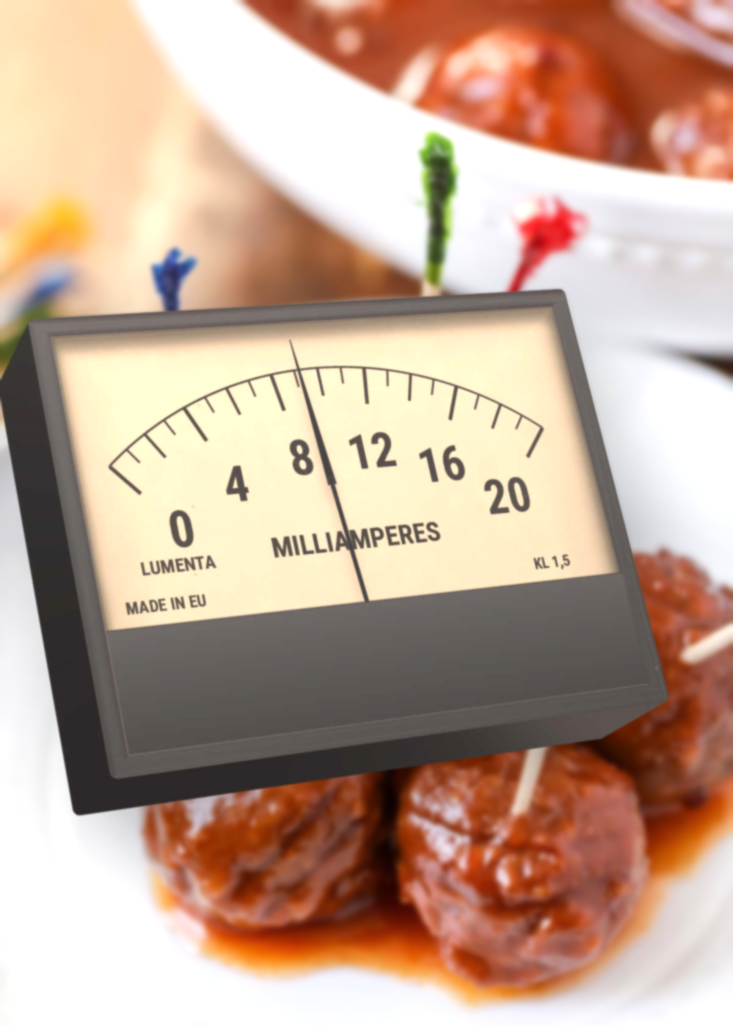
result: 9; mA
